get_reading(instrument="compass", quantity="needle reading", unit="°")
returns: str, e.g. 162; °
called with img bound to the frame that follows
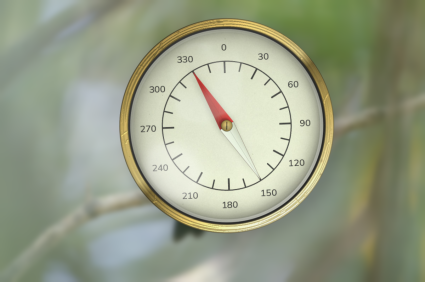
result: 330; °
